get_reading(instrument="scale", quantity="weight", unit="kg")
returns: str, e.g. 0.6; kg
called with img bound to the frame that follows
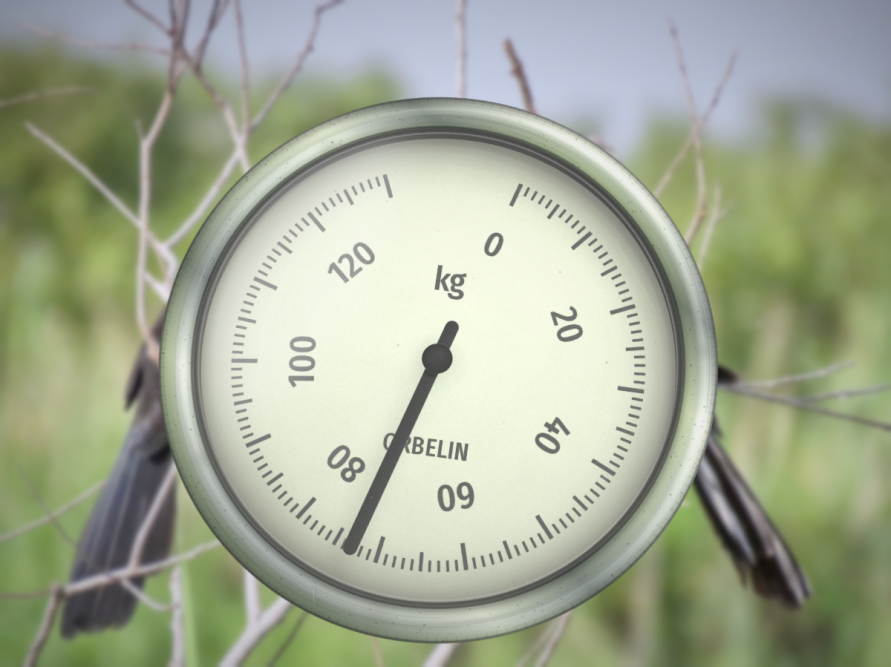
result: 73; kg
